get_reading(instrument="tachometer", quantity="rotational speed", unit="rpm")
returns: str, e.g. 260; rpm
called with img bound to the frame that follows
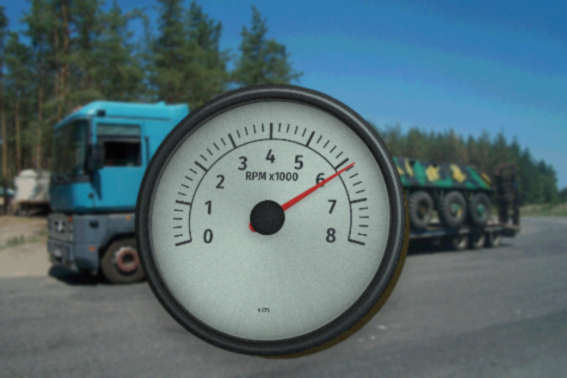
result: 6200; rpm
